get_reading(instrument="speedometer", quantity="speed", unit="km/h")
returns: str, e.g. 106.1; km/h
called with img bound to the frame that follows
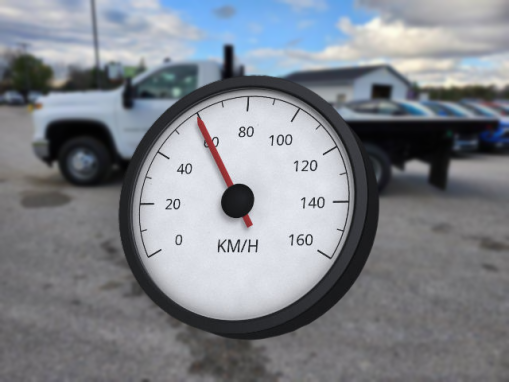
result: 60; km/h
